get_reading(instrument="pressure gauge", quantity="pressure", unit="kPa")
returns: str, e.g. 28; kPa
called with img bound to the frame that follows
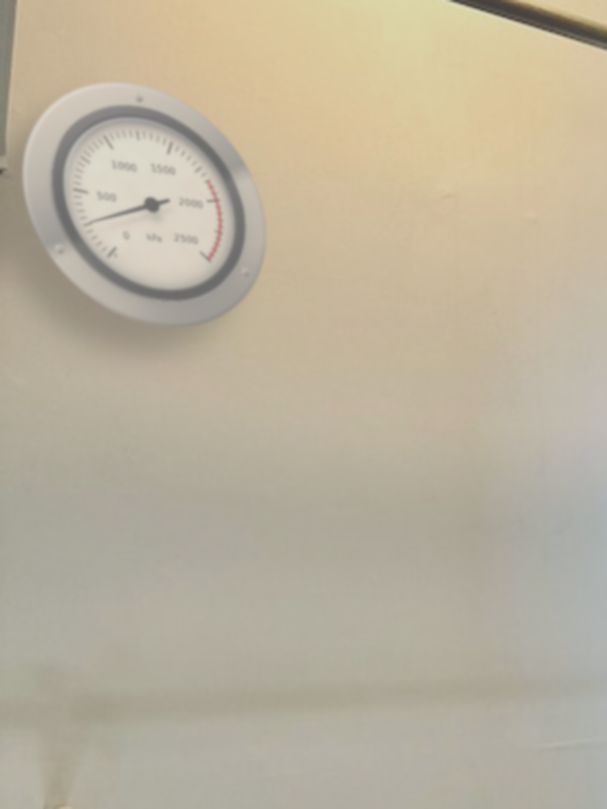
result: 250; kPa
